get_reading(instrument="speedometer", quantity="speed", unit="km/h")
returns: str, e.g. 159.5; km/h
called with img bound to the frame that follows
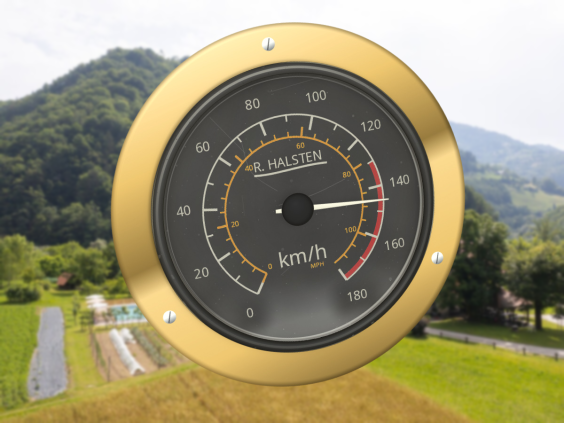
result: 145; km/h
